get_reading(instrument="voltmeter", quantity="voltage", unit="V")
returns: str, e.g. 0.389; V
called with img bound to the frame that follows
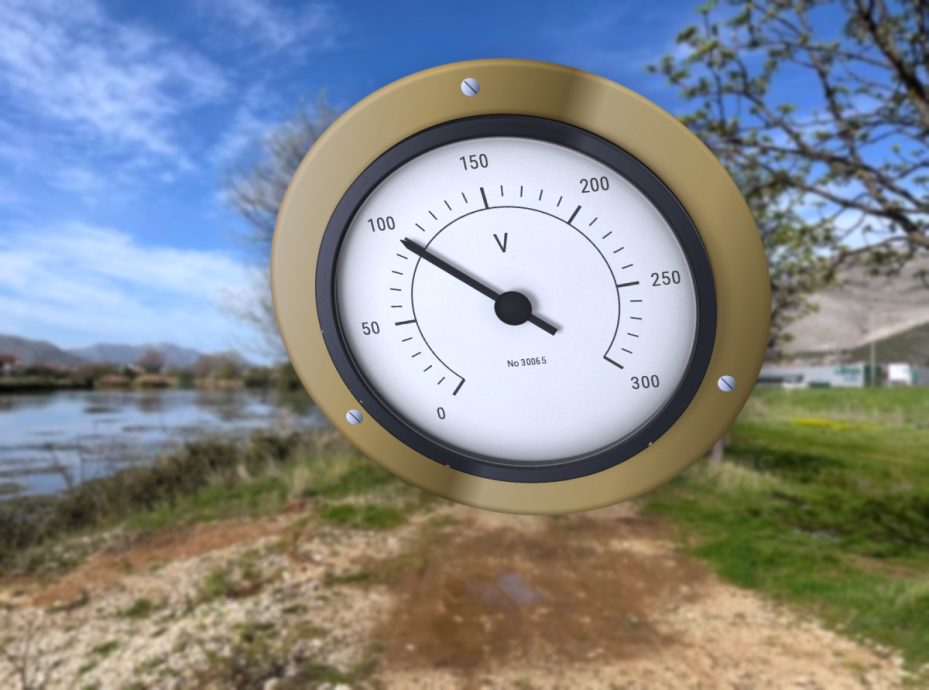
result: 100; V
